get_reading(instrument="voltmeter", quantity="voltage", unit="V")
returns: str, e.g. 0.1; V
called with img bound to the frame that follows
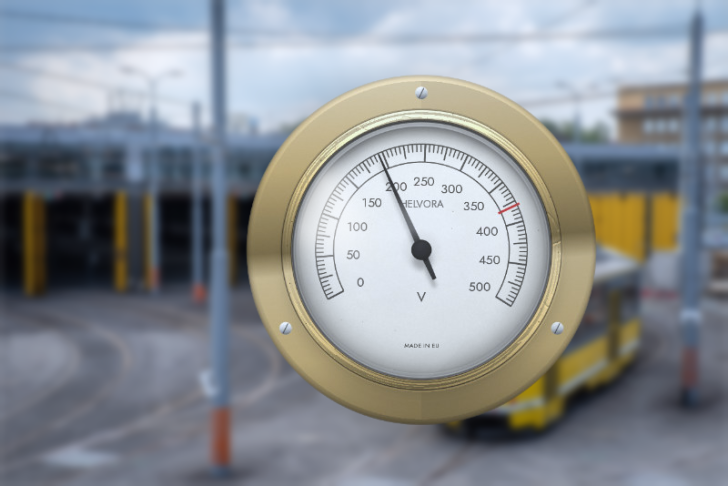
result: 195; V
